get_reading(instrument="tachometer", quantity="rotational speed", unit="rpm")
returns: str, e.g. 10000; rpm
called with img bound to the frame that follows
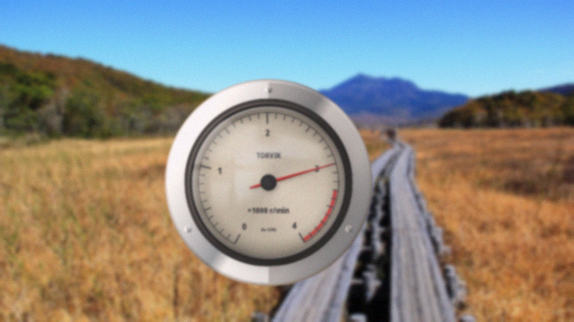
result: 3000; rpm
